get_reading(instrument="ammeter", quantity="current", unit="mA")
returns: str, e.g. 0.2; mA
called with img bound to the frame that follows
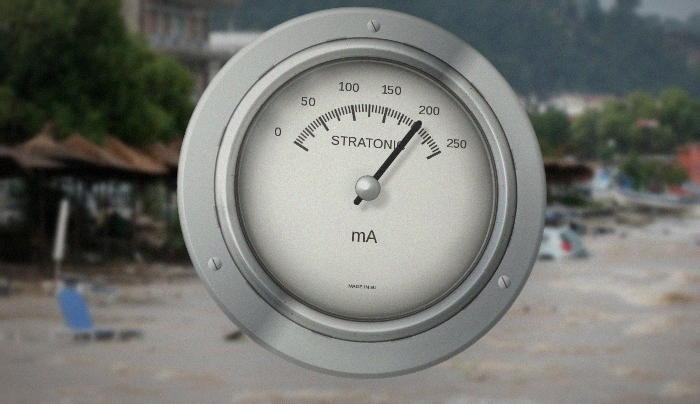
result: 200; mA
